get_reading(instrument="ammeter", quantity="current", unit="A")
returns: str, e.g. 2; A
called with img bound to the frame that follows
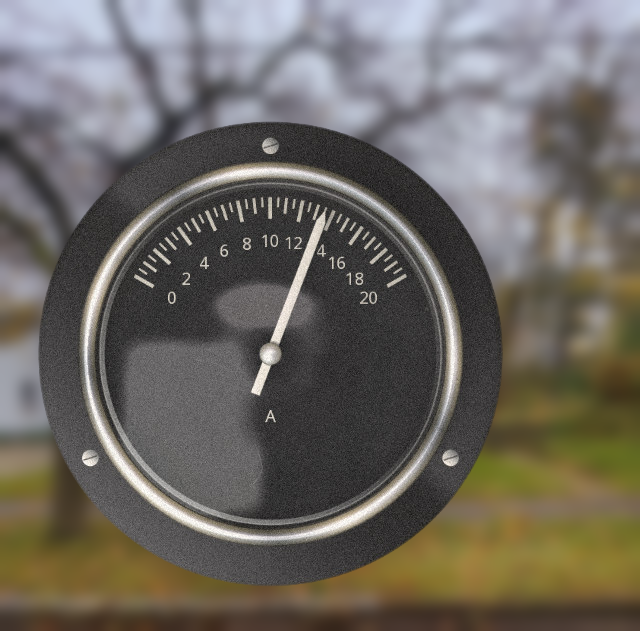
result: 13.5; A
